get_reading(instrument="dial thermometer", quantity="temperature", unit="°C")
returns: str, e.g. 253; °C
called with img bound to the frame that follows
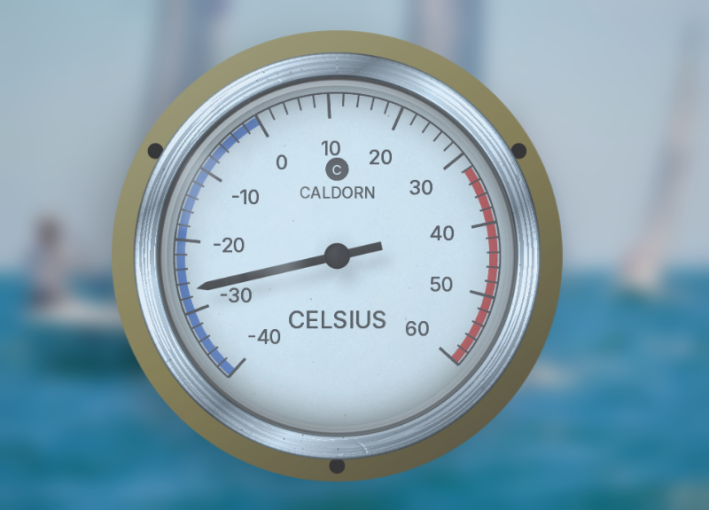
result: -27; °C
